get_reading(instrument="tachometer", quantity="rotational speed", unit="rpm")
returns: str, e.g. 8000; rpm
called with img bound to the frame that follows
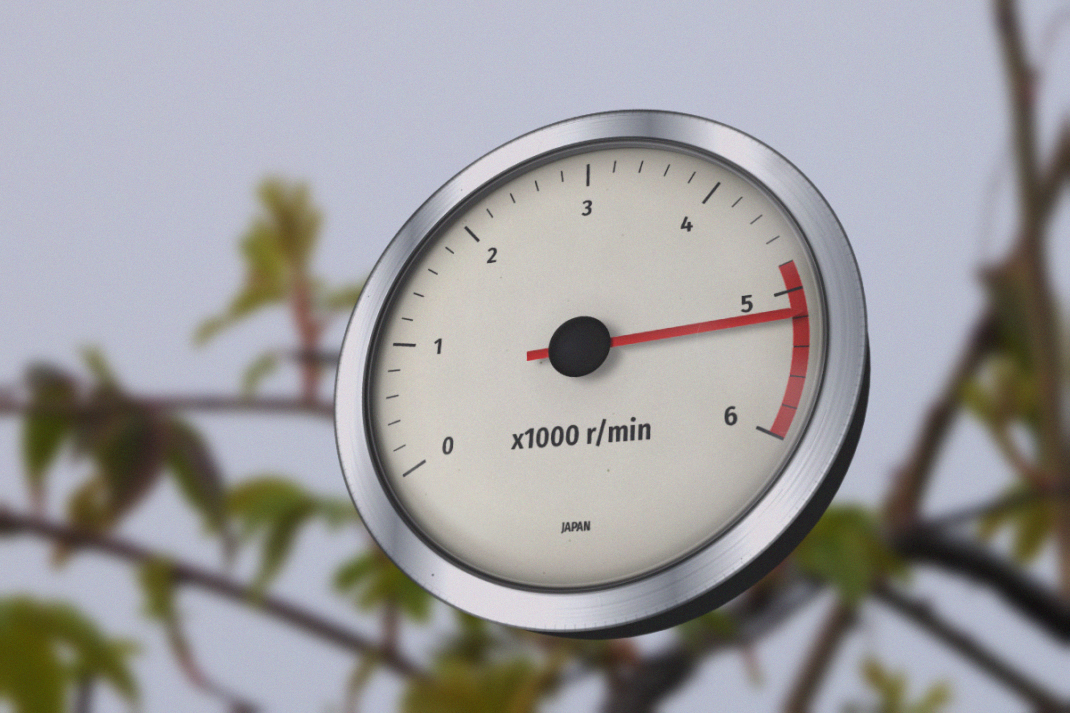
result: 5200; rpm
